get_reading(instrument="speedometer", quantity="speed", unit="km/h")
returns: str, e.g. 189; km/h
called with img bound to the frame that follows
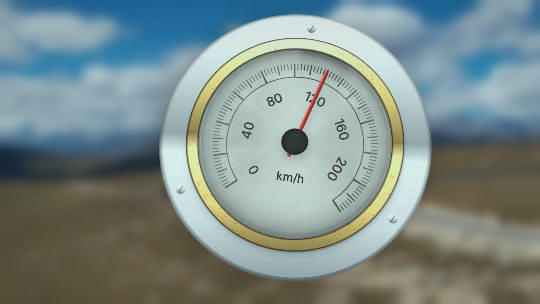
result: 120; km/h
